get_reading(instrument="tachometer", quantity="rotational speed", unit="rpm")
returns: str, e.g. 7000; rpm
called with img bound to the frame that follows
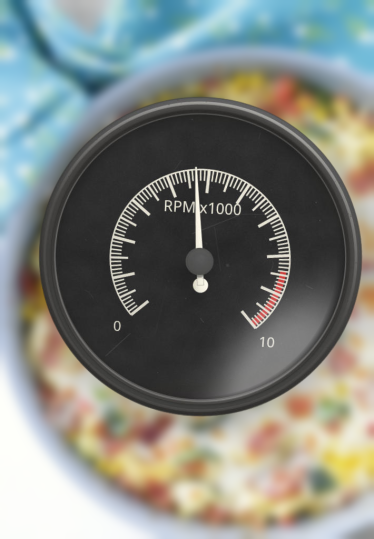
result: 4700; rpm
